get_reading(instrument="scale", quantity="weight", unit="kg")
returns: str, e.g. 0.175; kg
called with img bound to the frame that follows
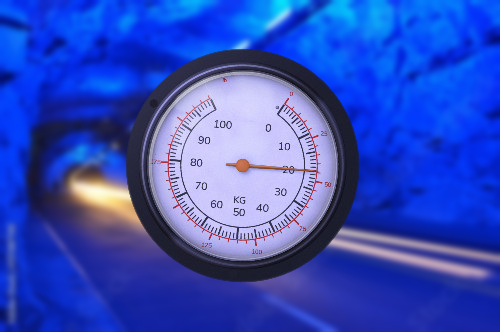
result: 20; kg
